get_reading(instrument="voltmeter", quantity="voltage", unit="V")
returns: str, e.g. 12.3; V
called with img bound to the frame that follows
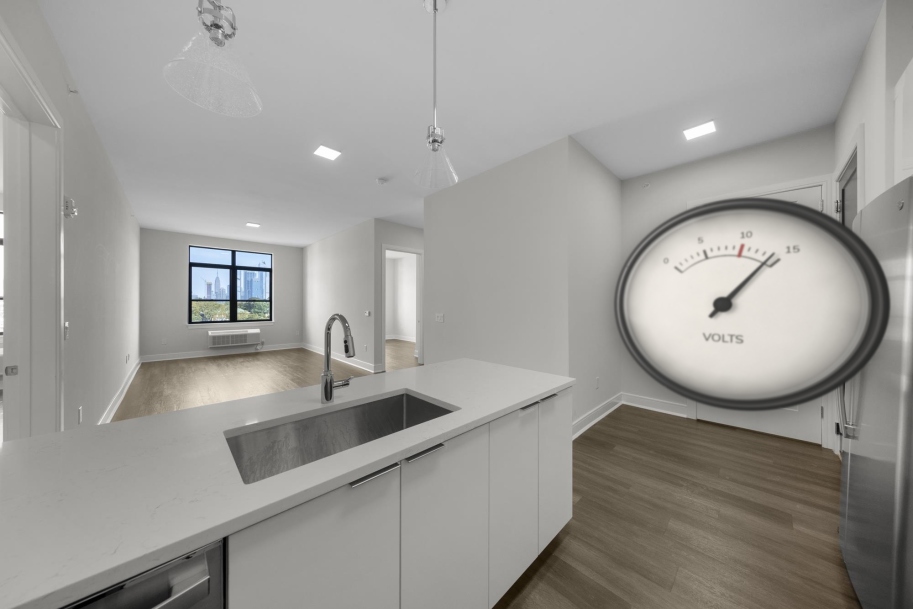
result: 14; V
